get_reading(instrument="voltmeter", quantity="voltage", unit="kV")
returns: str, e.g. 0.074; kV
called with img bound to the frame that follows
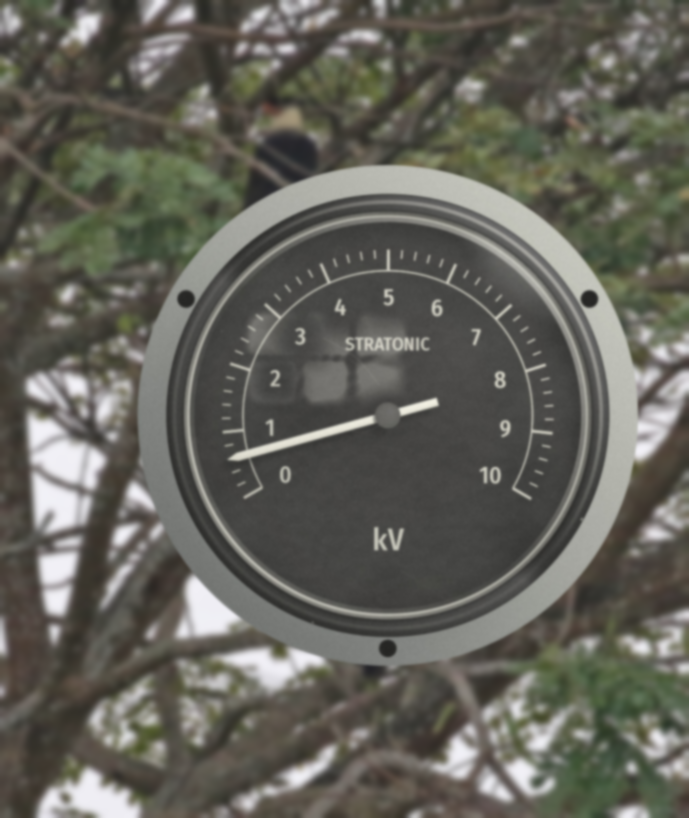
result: 0.6; kV
